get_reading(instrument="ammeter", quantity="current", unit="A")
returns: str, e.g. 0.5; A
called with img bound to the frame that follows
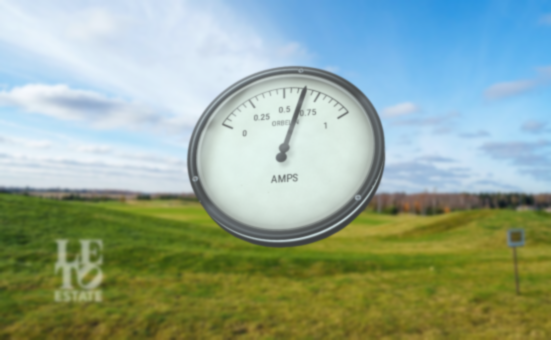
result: 0.65; A
